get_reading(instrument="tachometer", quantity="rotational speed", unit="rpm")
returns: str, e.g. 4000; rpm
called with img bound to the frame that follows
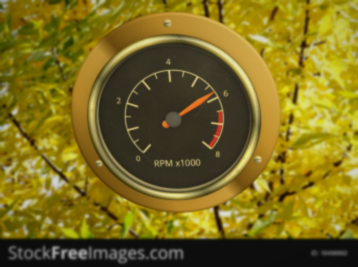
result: 5750; rpm
